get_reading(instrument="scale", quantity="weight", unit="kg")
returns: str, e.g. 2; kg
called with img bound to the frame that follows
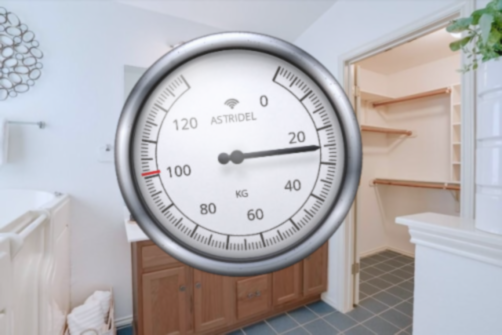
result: 25; kg
